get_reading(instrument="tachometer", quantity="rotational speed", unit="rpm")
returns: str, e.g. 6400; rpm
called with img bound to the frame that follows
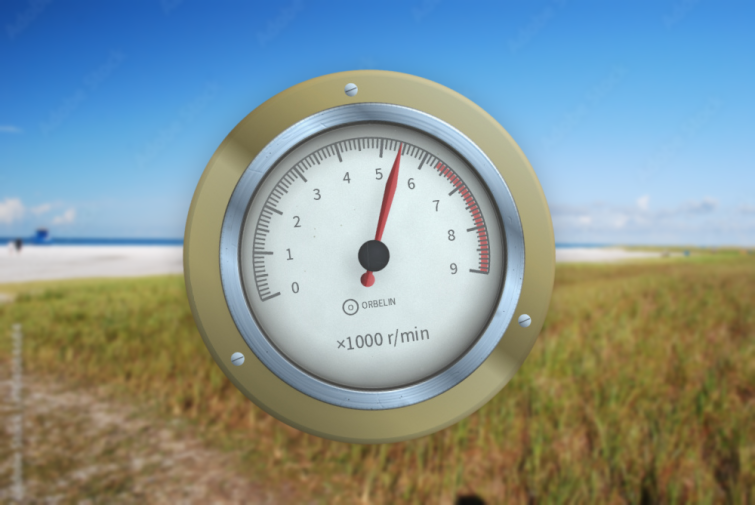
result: 5400; rpm
